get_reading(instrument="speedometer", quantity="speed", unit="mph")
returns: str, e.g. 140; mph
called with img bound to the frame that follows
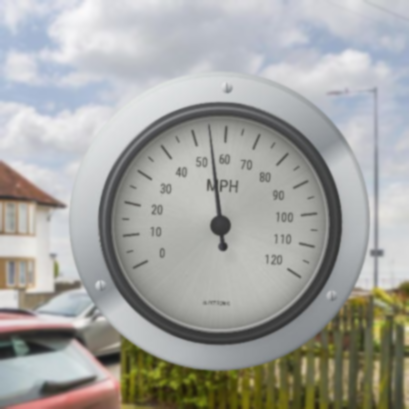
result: 55; mph
